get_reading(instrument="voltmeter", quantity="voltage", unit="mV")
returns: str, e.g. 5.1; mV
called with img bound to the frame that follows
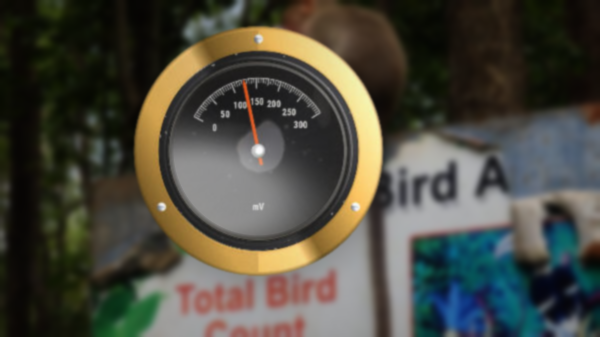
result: 125; mV
